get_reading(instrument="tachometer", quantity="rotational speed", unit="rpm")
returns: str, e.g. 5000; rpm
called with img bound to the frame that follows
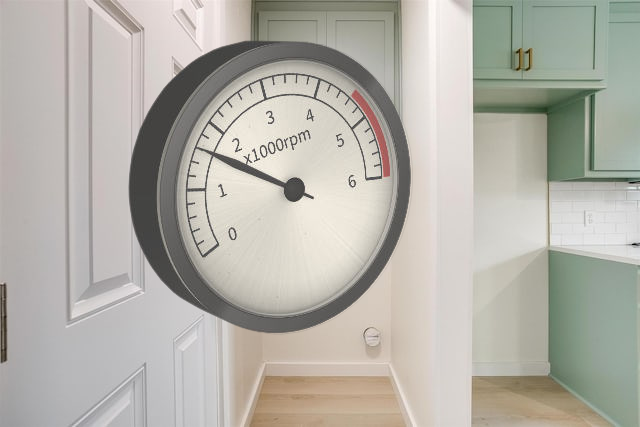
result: 1600; rpm
